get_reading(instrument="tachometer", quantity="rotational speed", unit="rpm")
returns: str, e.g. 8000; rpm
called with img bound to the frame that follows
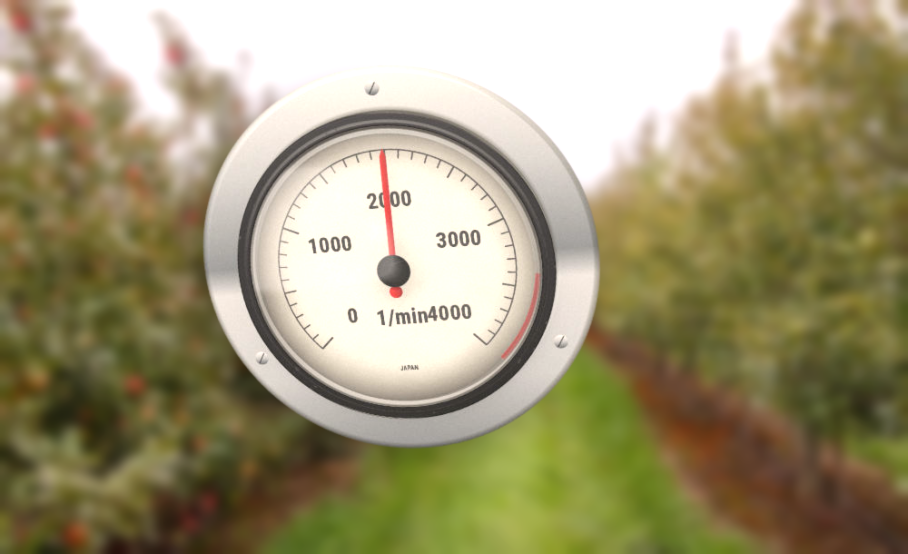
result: 2000; rpm
